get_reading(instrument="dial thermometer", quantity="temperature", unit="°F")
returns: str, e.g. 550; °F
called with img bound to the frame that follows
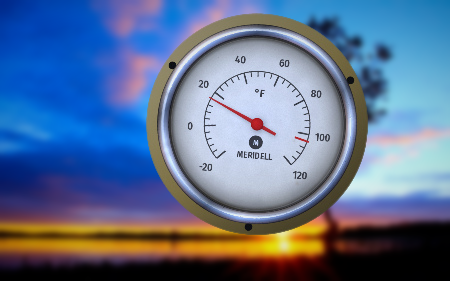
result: 16; °F
